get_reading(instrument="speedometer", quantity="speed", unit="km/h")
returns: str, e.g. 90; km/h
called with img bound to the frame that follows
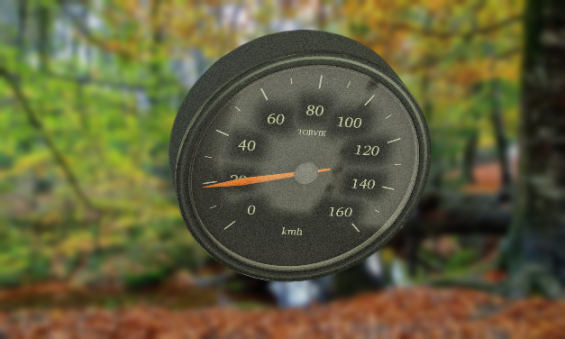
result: 20; km/h
